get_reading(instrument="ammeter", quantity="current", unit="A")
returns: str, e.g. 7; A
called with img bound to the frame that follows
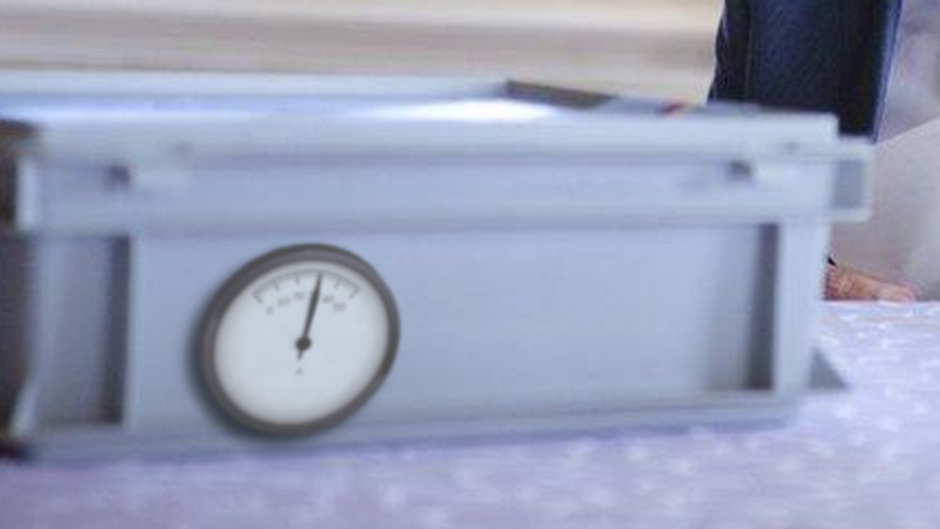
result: 30; A
